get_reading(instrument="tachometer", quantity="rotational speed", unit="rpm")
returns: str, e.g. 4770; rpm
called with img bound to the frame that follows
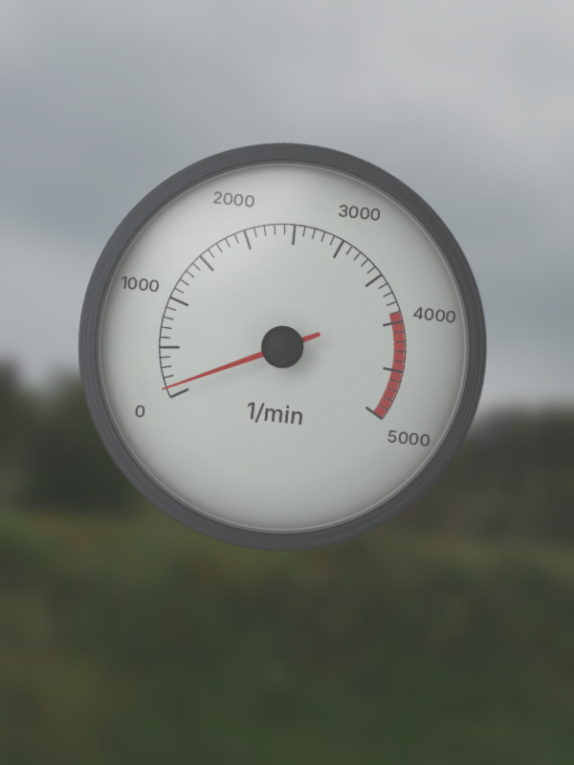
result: 100; rpm
